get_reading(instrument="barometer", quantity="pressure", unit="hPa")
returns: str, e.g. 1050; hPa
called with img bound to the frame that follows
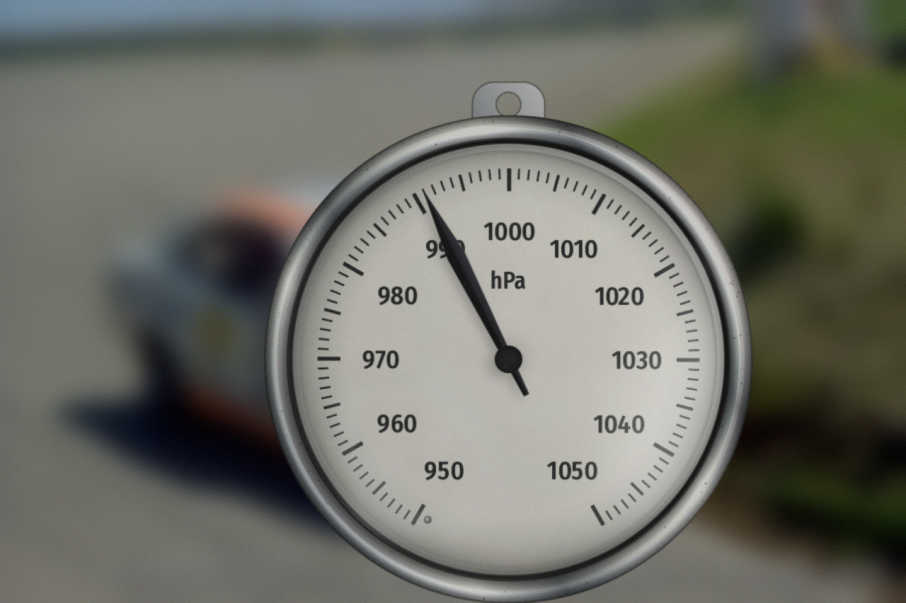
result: 991; hPa
